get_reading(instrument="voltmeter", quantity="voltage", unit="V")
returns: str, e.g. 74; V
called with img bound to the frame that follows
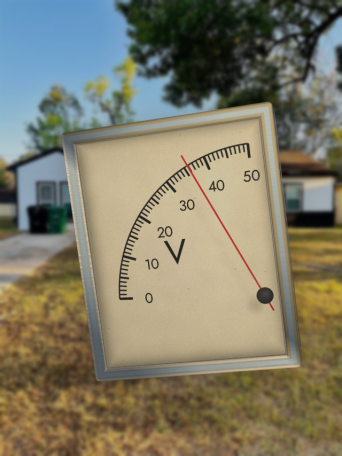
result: 36; V
